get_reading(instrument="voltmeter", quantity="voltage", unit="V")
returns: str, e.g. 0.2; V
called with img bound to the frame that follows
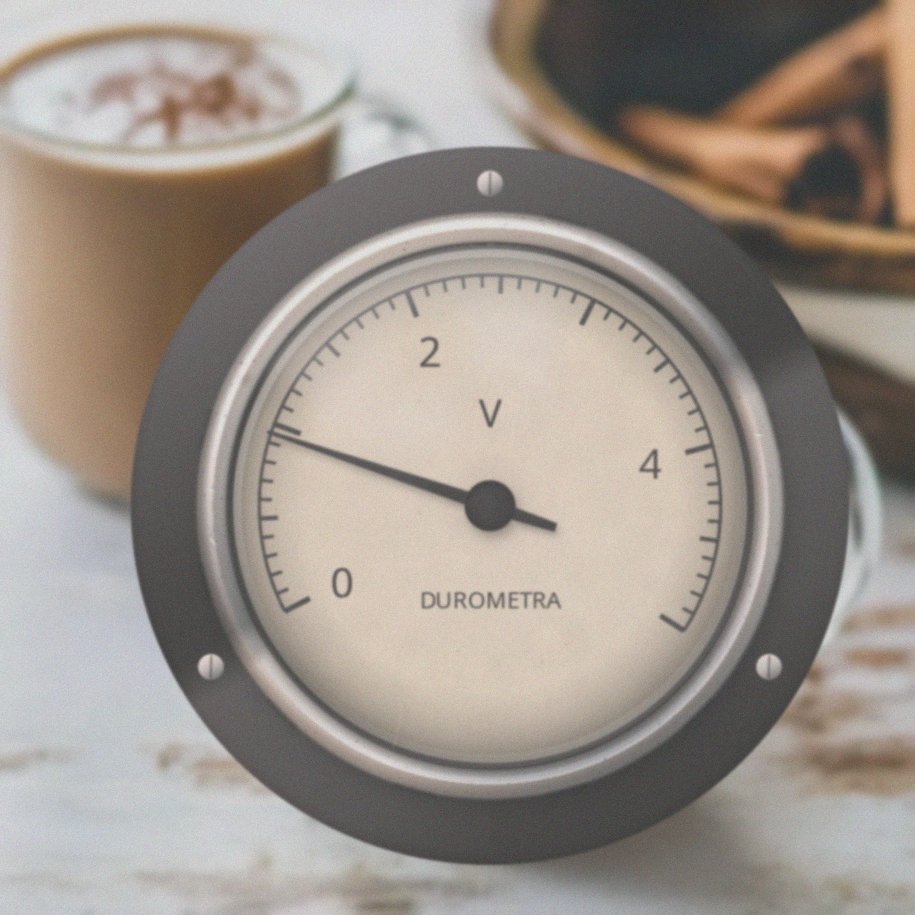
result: 0.95; V
